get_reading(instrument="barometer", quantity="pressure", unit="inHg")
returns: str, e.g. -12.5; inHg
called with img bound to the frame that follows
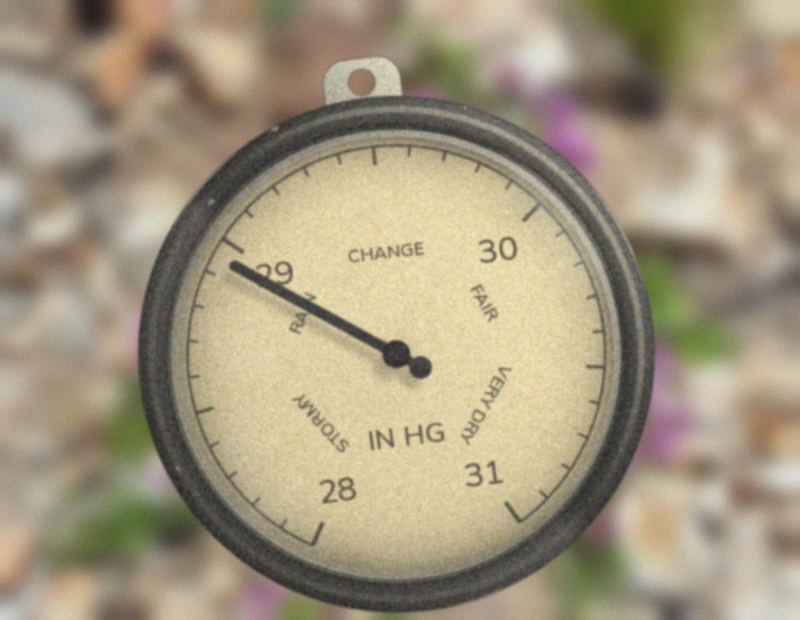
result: 28.95; inHg
